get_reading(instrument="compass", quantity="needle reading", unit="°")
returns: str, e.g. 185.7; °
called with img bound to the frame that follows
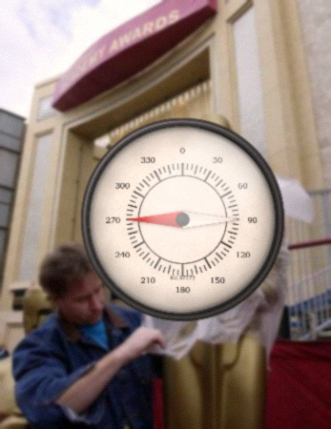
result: 270; °
